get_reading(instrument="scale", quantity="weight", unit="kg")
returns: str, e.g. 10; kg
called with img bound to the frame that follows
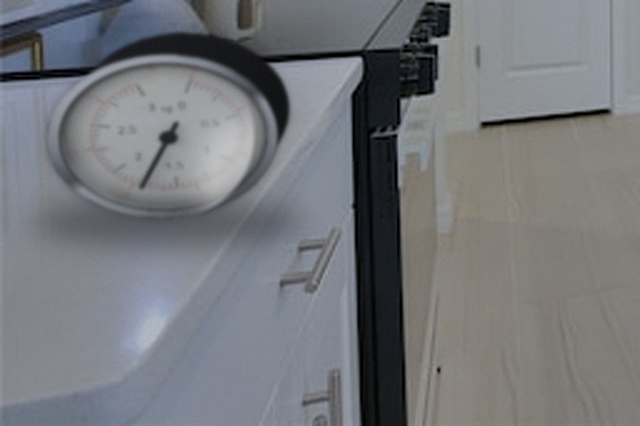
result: 1.75; kg
